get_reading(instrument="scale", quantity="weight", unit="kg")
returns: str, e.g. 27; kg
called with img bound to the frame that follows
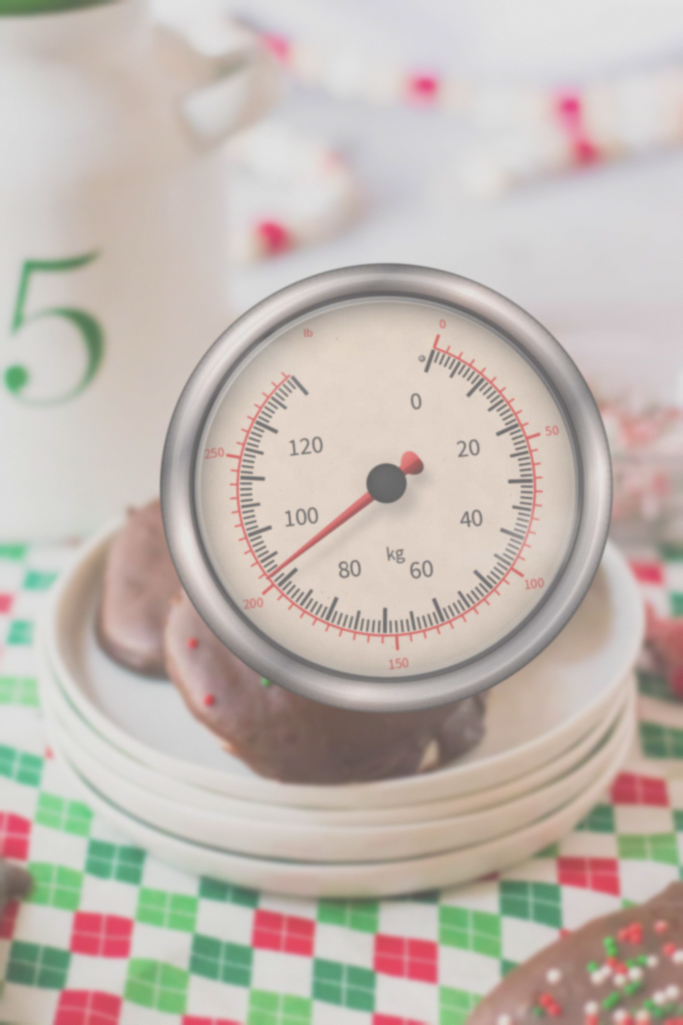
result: 92; kg
